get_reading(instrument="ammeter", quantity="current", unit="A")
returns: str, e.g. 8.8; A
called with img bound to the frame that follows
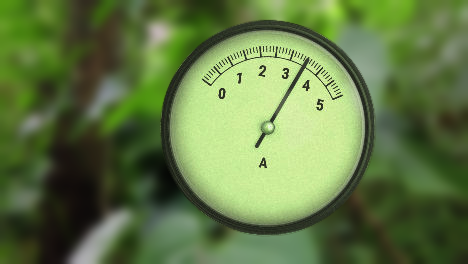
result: 3.5; A
